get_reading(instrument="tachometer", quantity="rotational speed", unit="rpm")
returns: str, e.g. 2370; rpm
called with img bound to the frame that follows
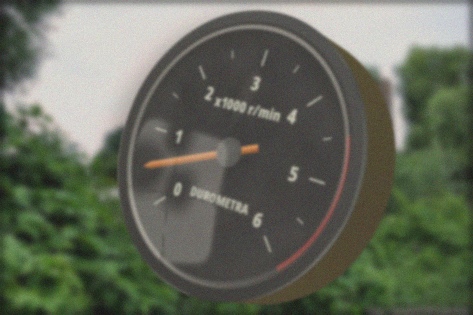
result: 500; rpm
